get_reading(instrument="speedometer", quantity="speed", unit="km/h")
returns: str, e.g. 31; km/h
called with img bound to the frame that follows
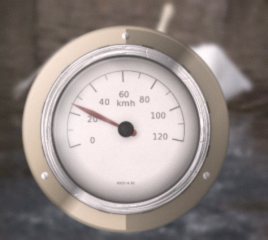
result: 25; km/h
